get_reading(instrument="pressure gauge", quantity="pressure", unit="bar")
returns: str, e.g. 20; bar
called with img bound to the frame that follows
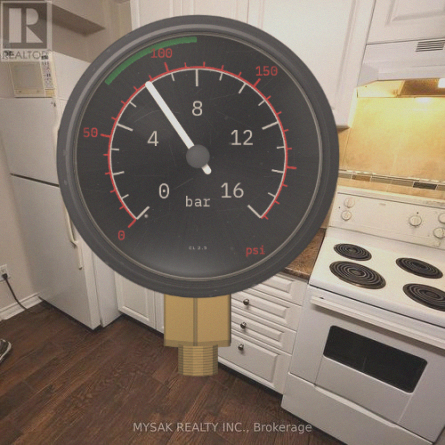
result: 6; bar
